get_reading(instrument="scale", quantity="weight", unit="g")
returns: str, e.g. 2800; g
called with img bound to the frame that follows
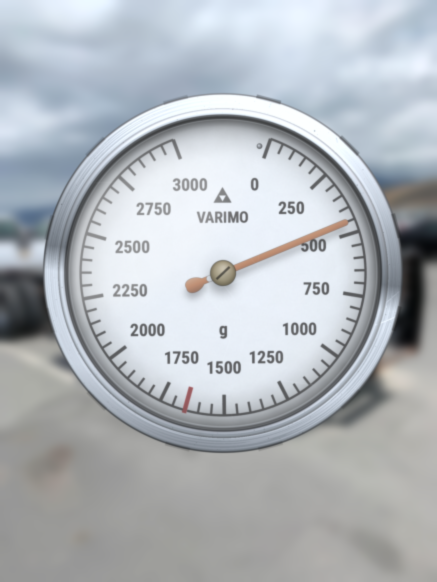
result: 450; g
